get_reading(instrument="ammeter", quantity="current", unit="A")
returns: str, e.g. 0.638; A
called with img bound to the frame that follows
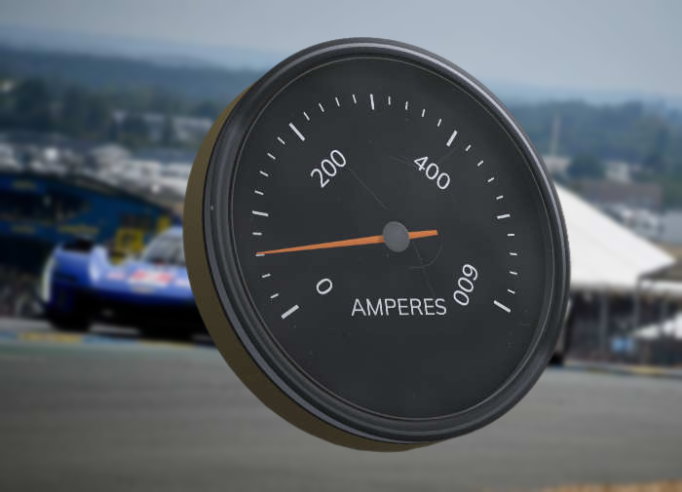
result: 60; A
